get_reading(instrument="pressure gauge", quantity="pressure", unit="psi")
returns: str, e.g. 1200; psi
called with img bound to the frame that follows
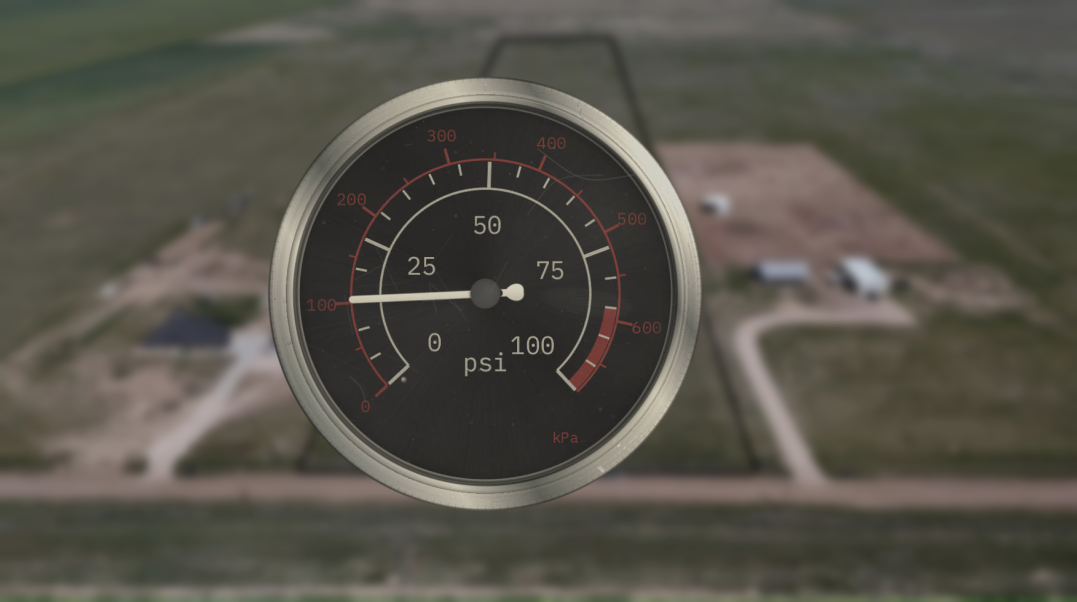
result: 15; psi
